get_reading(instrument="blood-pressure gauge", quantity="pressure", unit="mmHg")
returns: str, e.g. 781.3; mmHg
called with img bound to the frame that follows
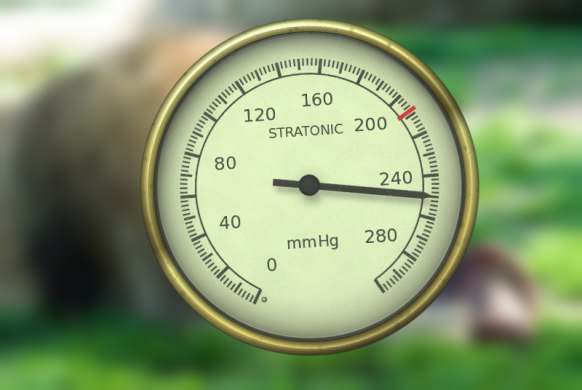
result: 250; mmHg
